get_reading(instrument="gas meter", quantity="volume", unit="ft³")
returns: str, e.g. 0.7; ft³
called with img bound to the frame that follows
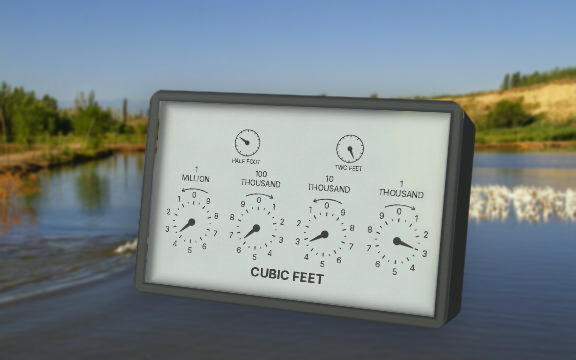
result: 363300; ft³
